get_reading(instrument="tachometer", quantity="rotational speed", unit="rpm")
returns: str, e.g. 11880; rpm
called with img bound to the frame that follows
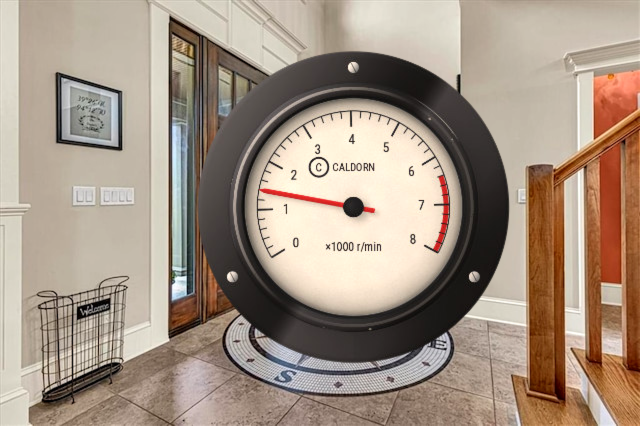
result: 1400; rpm
